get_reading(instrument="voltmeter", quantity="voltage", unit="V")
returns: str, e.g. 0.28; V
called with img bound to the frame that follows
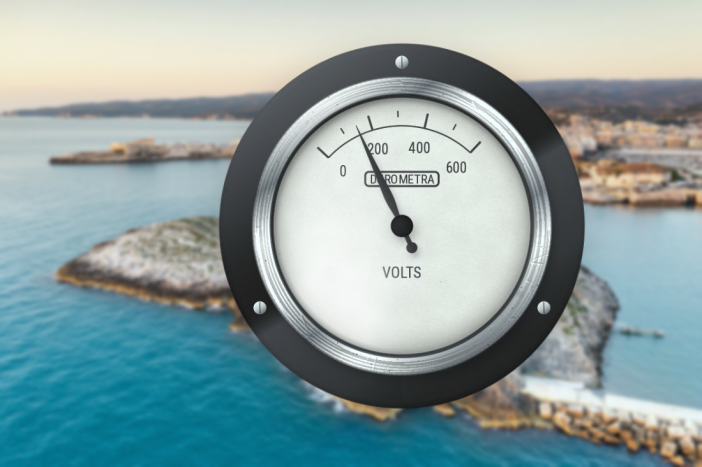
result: 150; V
